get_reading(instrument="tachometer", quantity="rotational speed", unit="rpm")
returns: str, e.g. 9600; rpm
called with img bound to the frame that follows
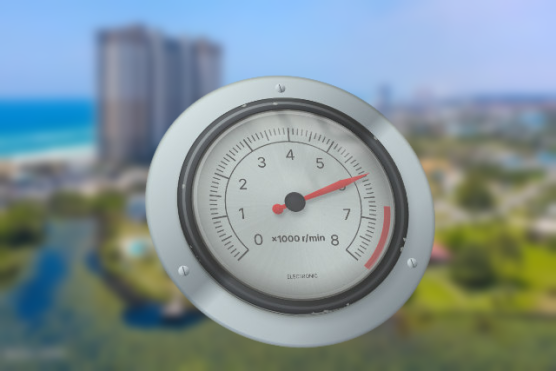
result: 6000; rpm
